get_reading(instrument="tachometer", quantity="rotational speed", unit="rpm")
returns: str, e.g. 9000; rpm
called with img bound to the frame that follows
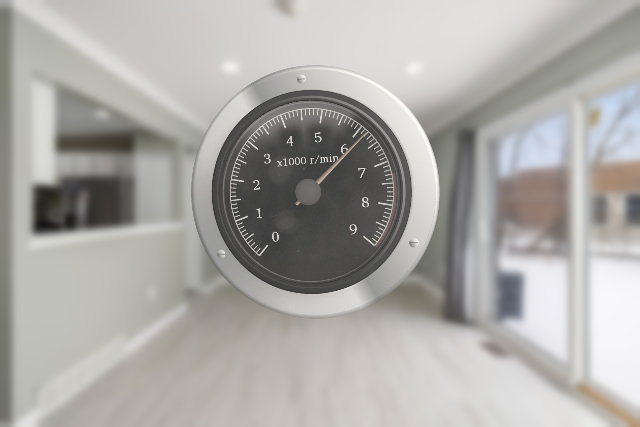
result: 6200; rpm
